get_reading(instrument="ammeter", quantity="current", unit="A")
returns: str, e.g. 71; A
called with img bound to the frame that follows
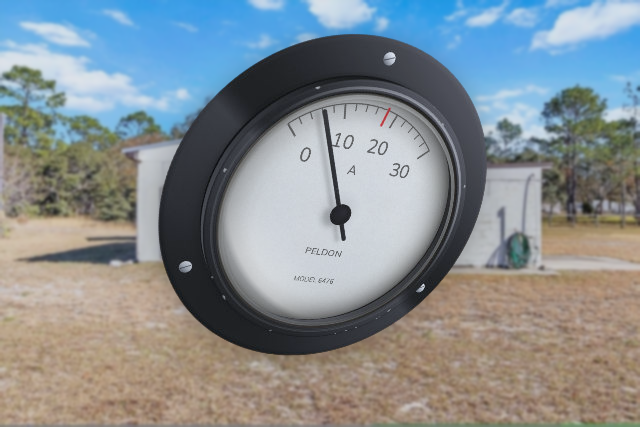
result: 6; A
